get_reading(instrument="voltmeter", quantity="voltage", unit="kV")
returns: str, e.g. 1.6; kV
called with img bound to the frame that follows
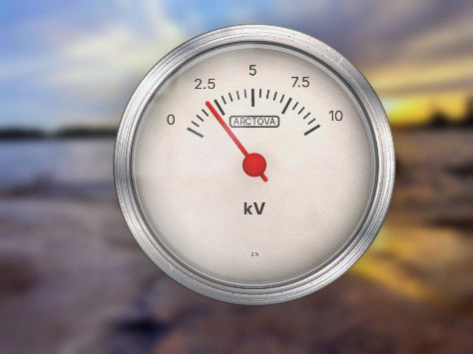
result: 2; kV
